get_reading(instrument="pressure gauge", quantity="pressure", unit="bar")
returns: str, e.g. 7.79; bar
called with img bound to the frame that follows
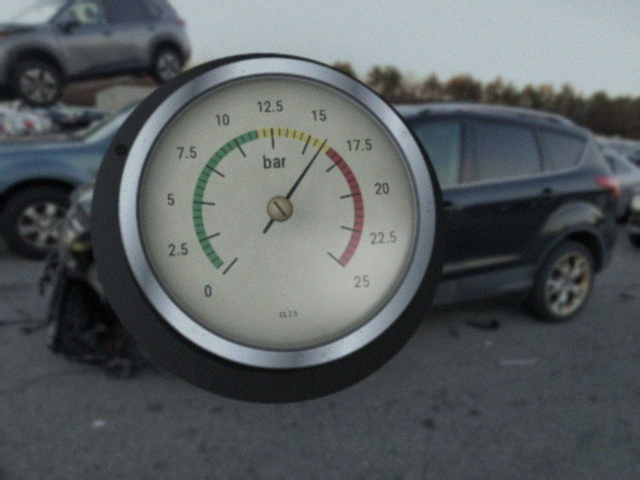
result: 16; bar
